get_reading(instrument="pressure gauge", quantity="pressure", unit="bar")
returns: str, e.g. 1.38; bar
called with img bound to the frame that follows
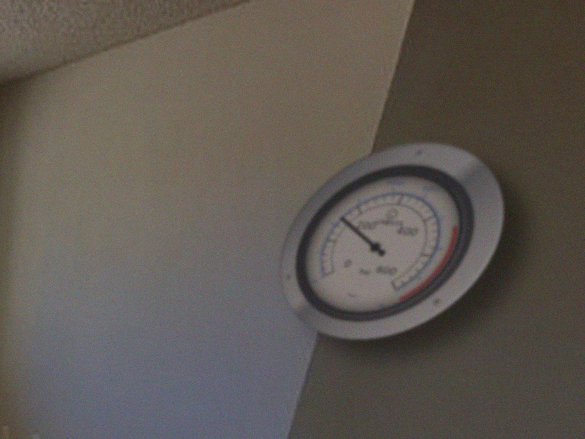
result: 160; bar
